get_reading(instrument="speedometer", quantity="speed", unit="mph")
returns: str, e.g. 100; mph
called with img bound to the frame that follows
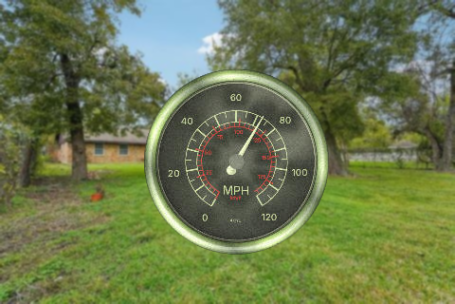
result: 72.5; mph
